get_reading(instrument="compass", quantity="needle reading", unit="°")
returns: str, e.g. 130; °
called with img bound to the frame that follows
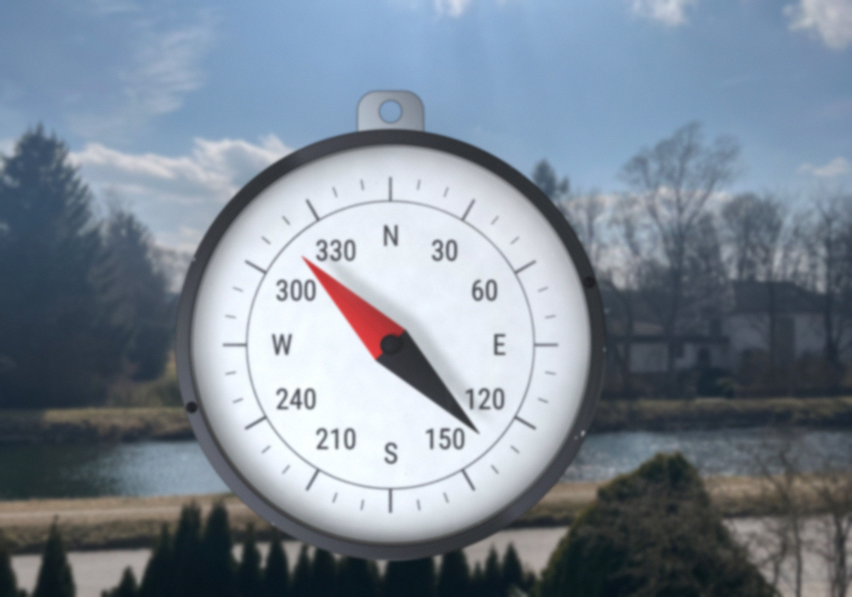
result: 315; °
